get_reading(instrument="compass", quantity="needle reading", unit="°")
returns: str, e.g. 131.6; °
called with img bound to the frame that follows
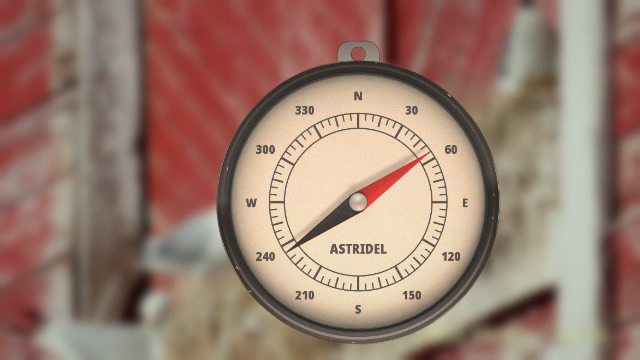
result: 55; °
